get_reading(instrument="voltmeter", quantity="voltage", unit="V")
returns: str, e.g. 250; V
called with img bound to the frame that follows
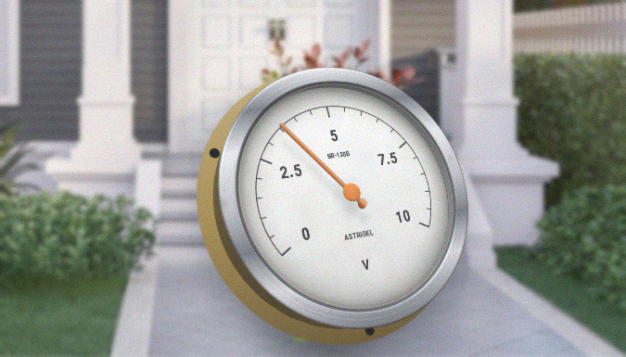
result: 3.5; V
